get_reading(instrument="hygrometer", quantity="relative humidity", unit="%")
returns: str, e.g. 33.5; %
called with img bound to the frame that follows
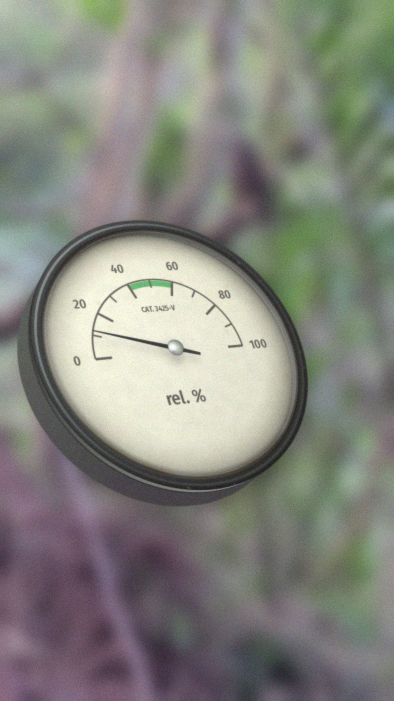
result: 10; %
